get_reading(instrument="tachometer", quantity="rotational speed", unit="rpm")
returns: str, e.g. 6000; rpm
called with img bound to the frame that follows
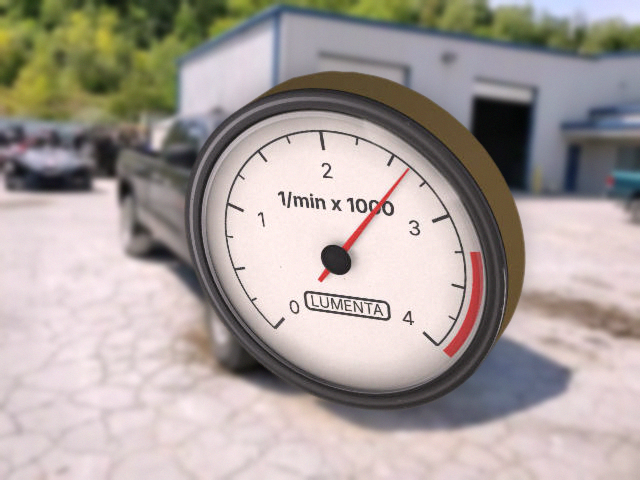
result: 2625; rpm
